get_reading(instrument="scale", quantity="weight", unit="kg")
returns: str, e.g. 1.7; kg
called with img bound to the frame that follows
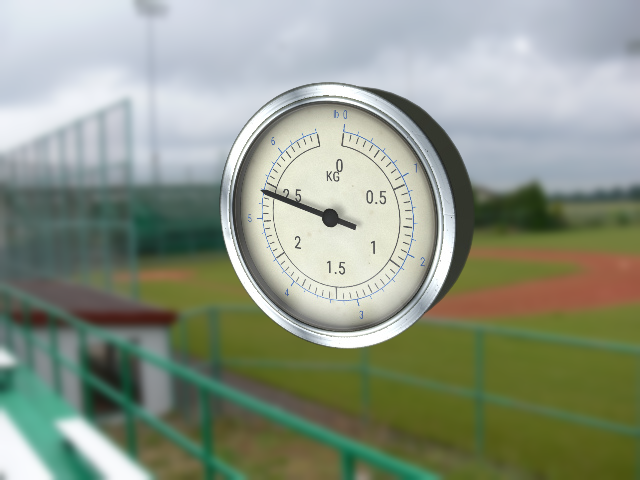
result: 2.45; kg
